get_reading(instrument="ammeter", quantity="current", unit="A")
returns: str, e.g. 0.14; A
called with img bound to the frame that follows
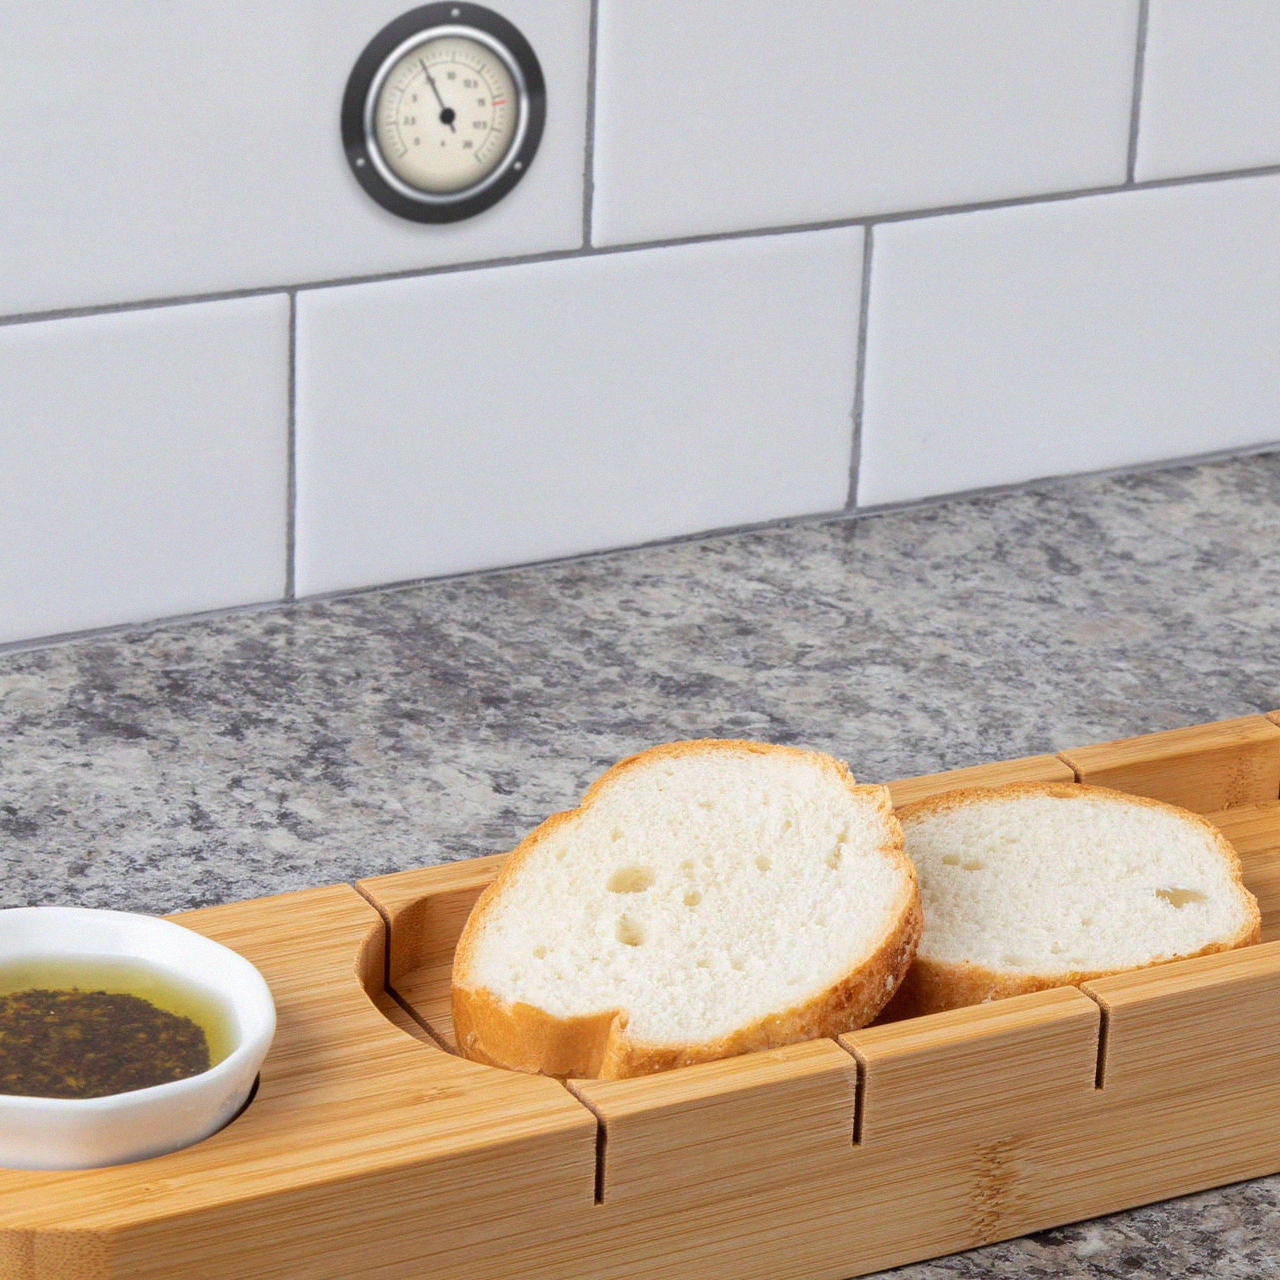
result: 7.5; A
